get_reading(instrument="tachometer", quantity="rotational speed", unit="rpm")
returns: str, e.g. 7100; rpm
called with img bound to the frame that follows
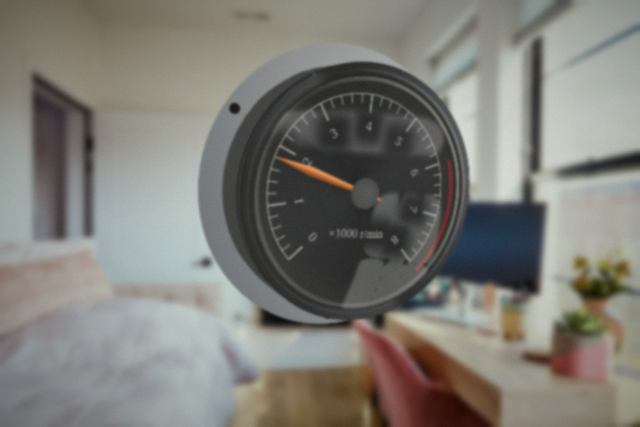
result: 1800; rpm
